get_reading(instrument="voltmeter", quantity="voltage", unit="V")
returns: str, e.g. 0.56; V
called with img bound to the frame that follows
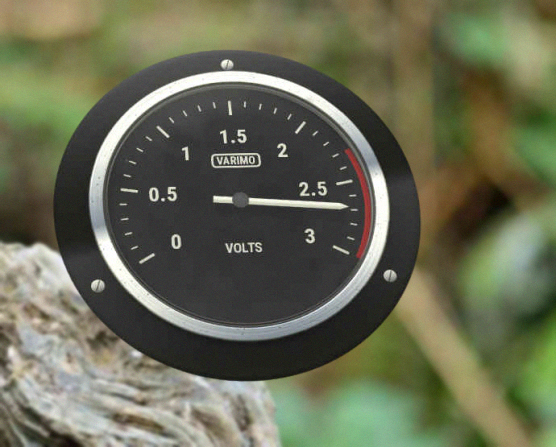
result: 2.7; V
